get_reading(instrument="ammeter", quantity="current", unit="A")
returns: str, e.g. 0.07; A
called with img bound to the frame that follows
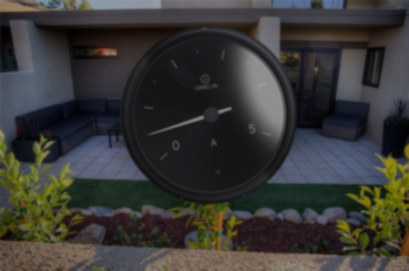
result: 0.5; A
